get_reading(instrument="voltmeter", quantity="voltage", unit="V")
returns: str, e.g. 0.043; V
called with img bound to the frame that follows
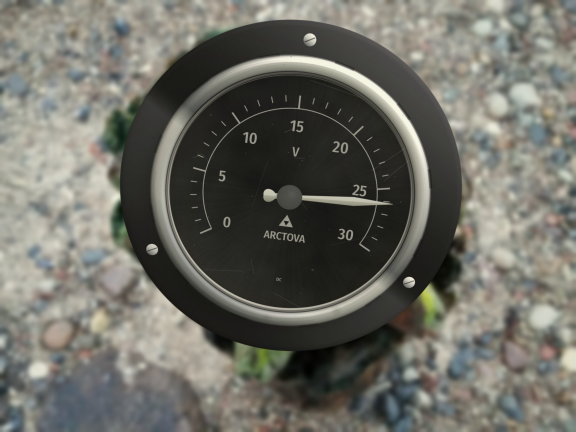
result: 26; V
